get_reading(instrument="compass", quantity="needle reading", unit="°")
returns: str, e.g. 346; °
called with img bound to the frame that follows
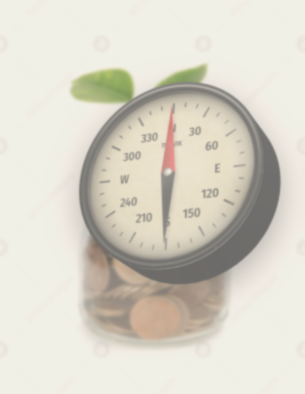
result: 0; °
